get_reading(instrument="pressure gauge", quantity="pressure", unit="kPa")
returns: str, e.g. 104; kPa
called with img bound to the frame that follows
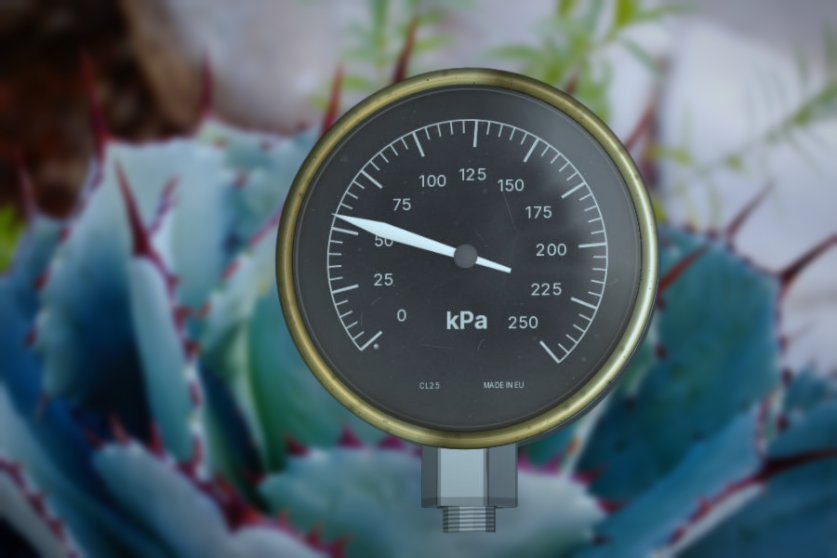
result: 55; kPa
